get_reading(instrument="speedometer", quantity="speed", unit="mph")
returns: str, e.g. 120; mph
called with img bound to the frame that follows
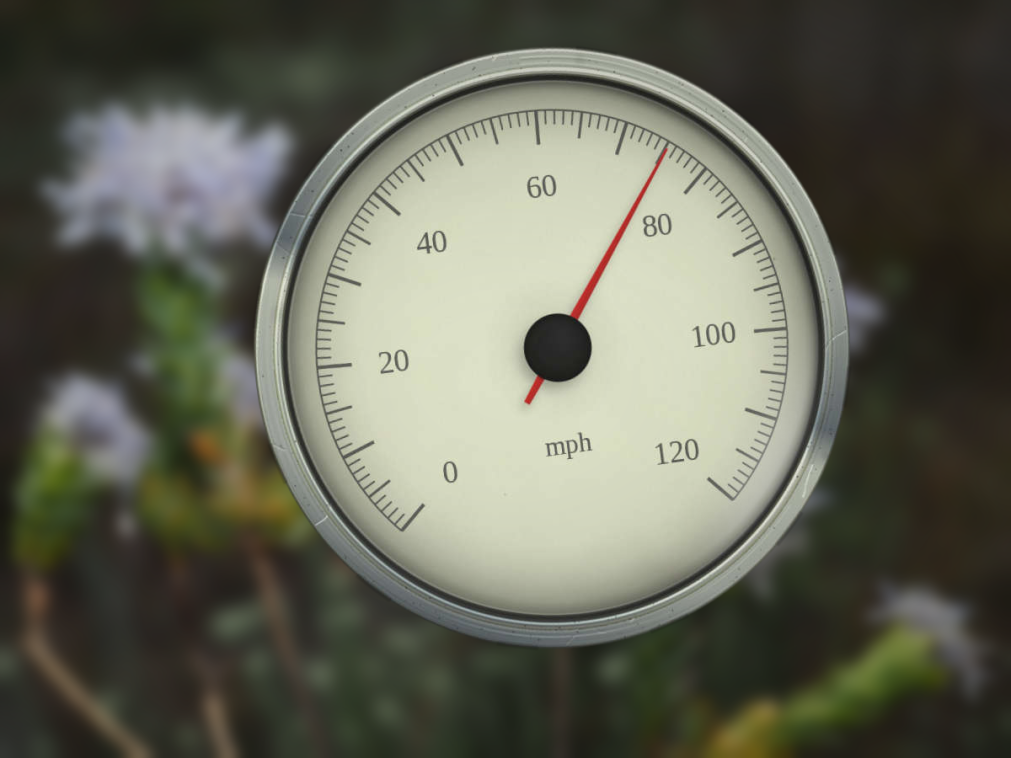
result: 75; mph
